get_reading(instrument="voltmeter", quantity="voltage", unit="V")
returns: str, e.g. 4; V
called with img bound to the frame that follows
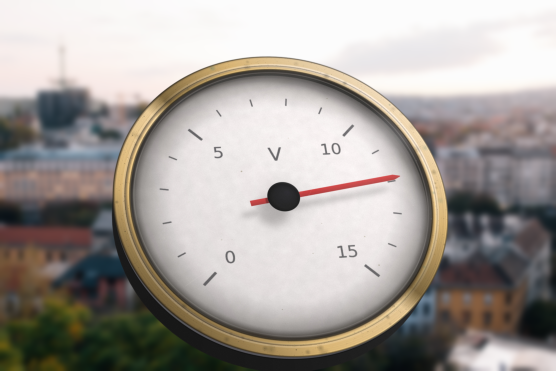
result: 12; V
